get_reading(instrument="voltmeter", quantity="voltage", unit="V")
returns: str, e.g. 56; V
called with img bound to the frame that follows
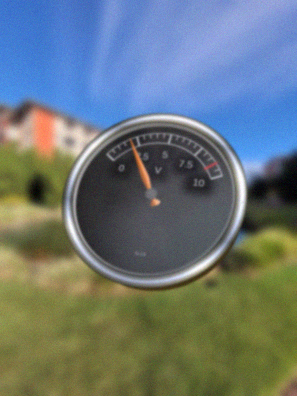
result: 2; V
